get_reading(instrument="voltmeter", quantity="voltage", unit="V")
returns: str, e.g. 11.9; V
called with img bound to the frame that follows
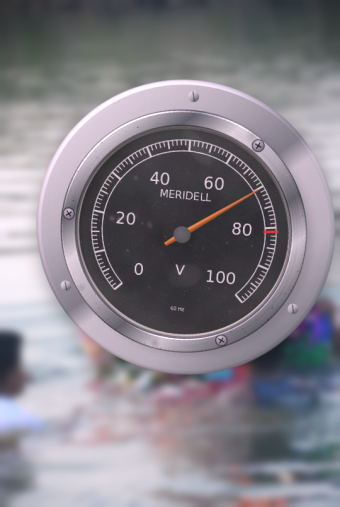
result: 70; V
